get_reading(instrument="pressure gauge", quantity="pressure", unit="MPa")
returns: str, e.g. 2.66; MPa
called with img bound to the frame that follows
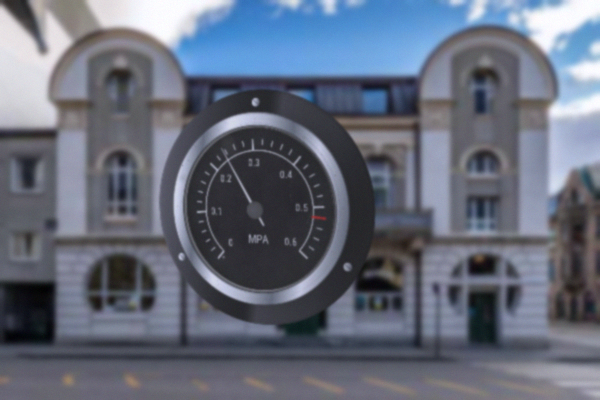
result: 0.24; MPa
